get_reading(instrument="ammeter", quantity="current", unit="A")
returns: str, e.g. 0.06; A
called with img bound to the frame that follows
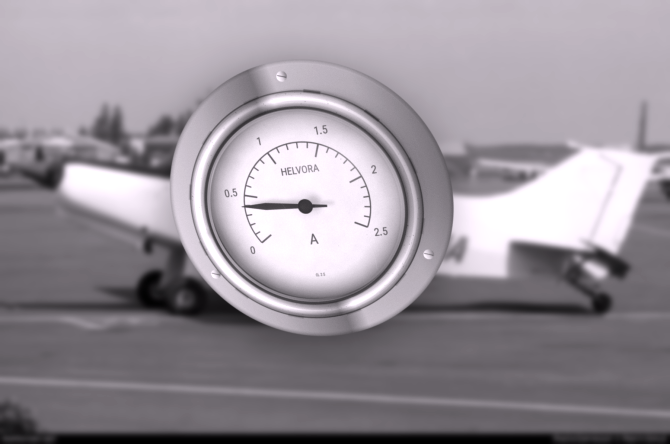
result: 0.4; A
